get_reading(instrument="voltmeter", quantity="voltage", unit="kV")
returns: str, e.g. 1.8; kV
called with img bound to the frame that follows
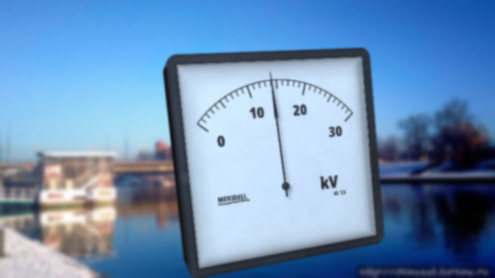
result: 14; kV
